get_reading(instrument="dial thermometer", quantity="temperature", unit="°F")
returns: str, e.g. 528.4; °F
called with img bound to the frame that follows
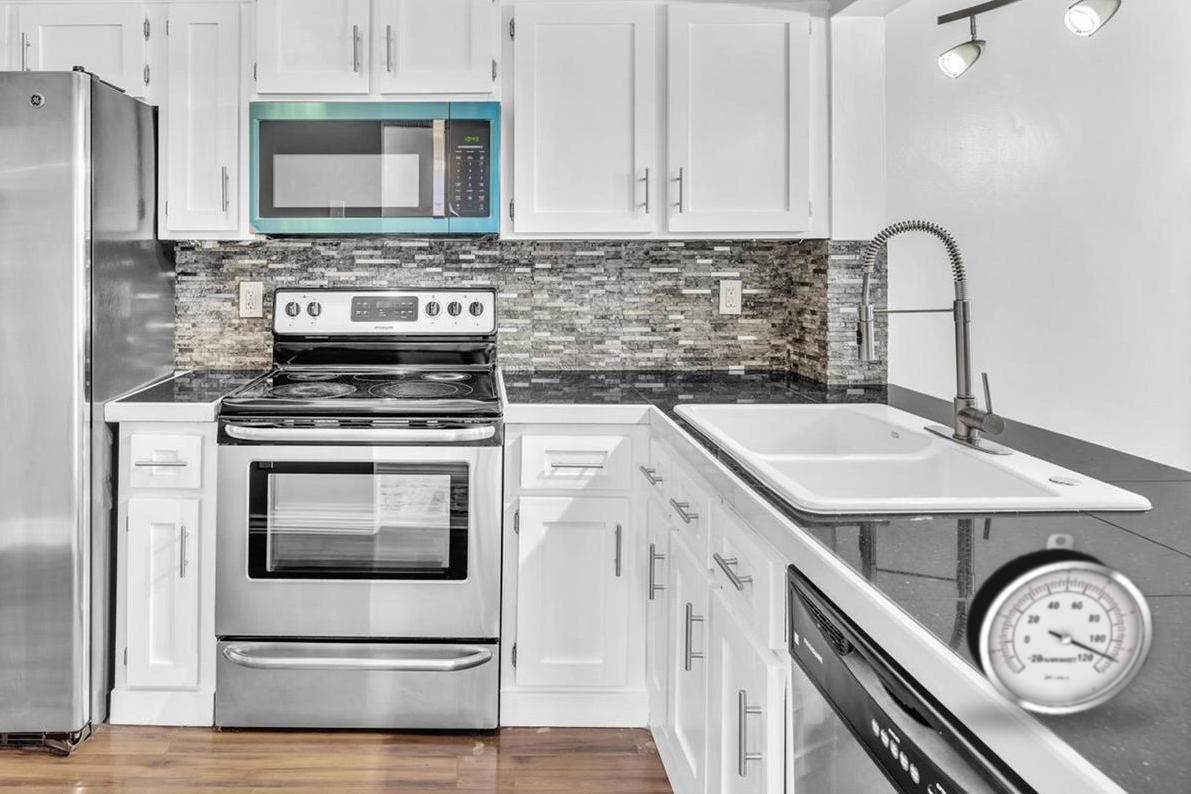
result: 110; °F
